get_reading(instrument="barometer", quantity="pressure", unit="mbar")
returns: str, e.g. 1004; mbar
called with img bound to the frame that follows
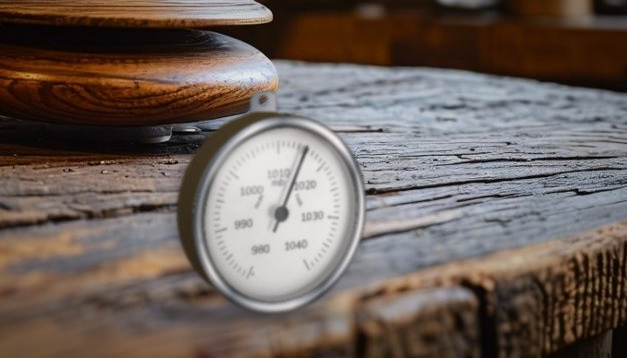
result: 1015; mbar
